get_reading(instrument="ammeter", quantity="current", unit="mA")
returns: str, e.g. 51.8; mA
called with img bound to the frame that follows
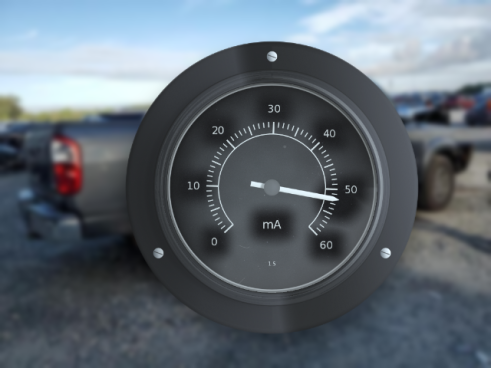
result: 52; mA
